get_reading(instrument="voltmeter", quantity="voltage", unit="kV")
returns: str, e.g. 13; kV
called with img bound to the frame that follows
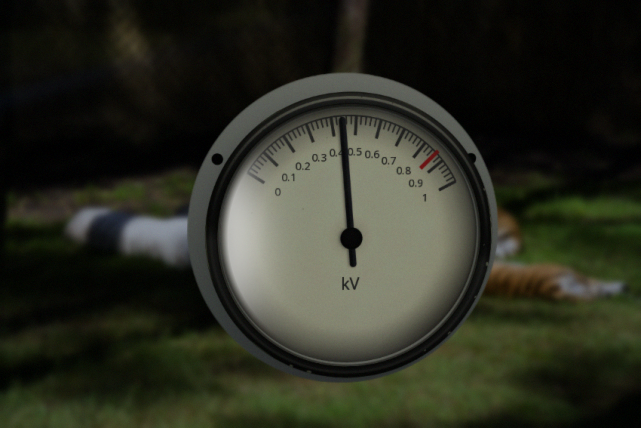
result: 0.44; kV
